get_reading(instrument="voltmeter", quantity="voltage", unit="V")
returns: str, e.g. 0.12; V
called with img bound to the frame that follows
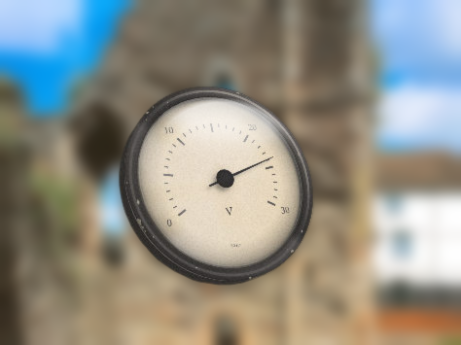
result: 24; V
